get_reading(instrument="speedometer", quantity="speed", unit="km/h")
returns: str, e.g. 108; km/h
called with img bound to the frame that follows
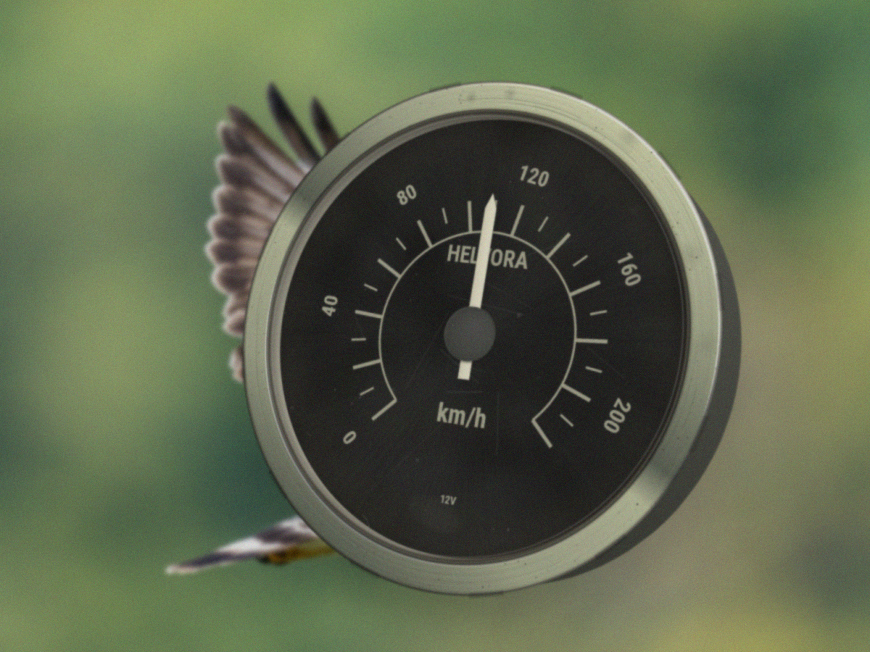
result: 110; km/h
